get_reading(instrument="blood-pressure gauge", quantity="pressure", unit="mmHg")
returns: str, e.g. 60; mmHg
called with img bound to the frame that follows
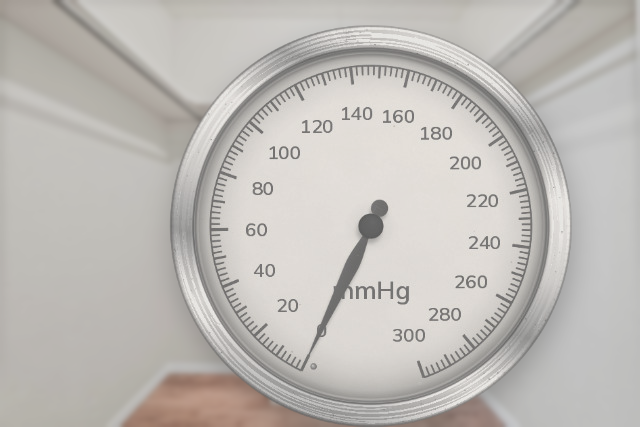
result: 0; mmHg
